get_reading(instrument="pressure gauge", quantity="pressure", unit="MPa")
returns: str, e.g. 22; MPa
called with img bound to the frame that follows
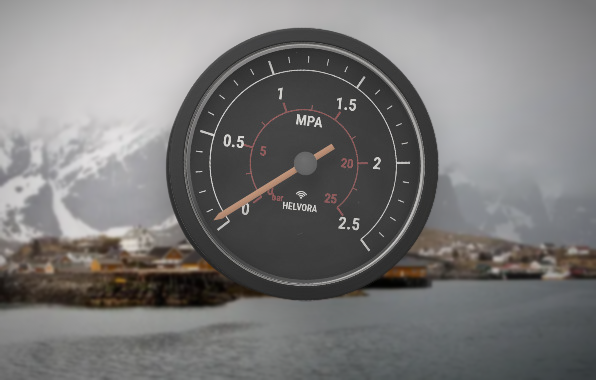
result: 0.05; MPa
